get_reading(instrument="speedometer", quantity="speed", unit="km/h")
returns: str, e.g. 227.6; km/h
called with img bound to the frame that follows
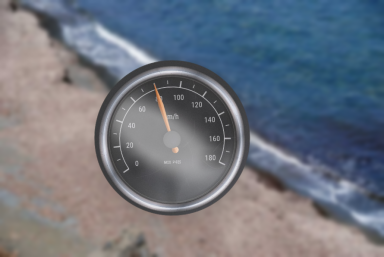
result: 80; km/h
